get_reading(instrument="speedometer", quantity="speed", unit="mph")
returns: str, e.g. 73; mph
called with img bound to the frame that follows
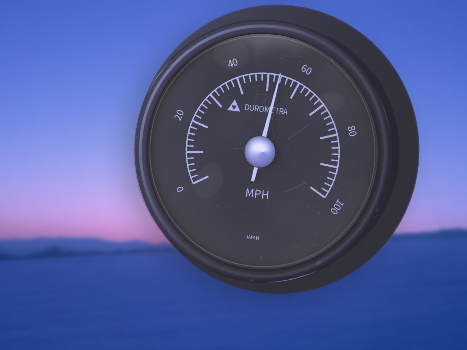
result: 54; mph
